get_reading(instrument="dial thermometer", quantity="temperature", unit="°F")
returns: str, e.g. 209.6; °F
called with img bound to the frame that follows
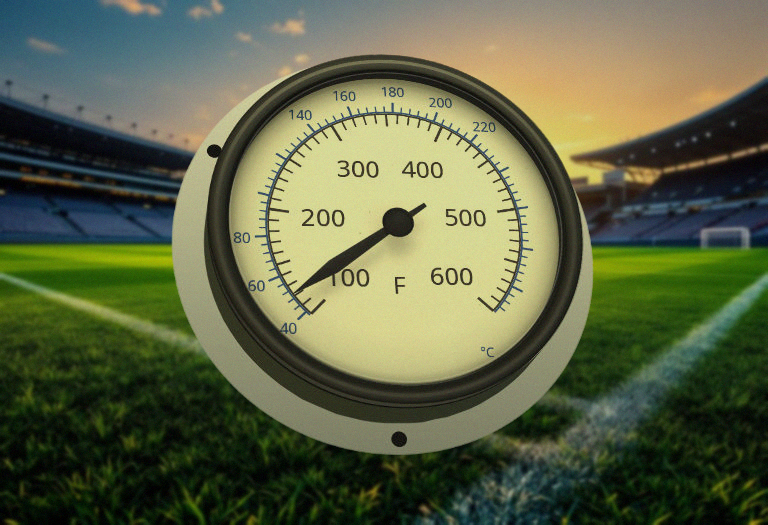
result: 120; °F
